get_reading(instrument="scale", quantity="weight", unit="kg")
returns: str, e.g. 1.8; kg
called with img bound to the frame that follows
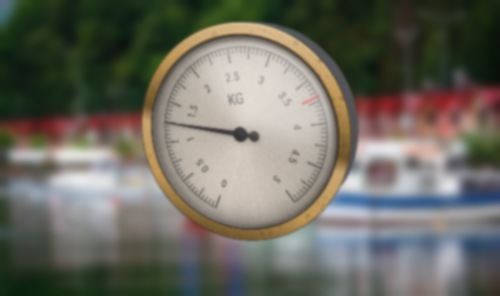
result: 1.25; kg
